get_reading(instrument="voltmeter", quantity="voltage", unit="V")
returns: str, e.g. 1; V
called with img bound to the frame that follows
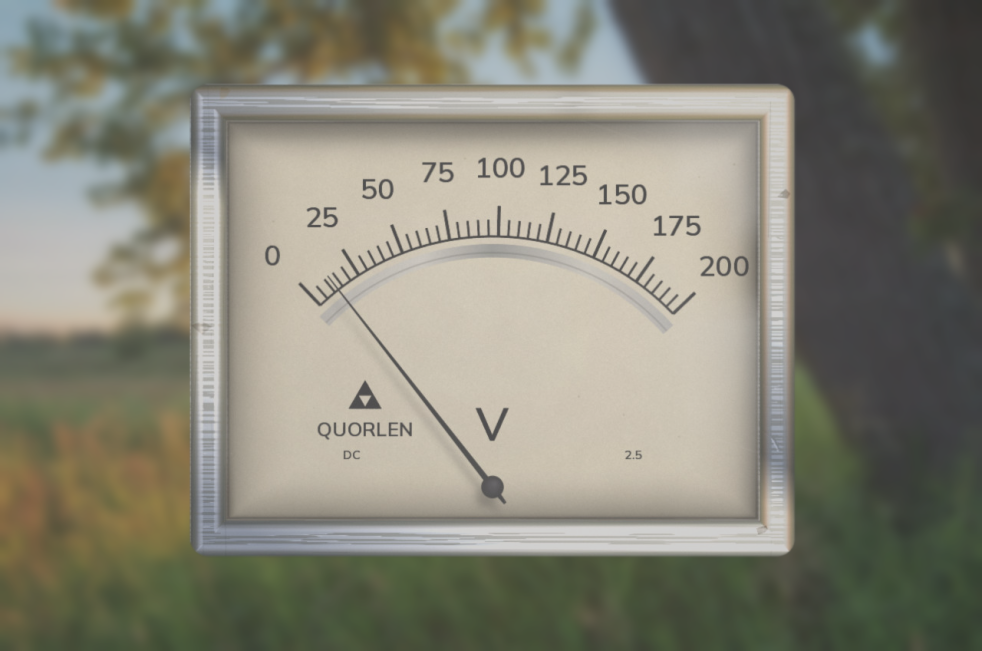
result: 12.5; V
